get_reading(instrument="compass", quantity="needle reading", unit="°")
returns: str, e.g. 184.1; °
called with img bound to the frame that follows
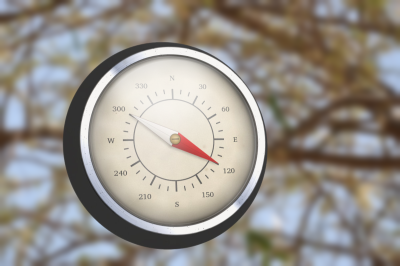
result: 120; °
